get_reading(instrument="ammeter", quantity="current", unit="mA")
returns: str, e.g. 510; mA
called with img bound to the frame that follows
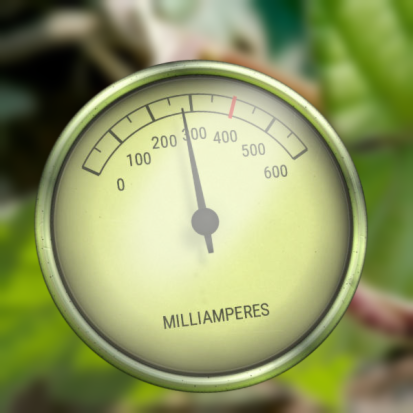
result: 275; mA
